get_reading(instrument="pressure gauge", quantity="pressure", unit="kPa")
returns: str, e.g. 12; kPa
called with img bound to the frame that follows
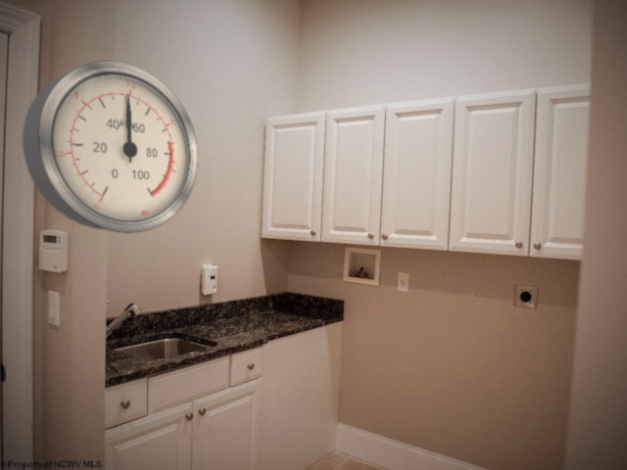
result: 50; kPa
